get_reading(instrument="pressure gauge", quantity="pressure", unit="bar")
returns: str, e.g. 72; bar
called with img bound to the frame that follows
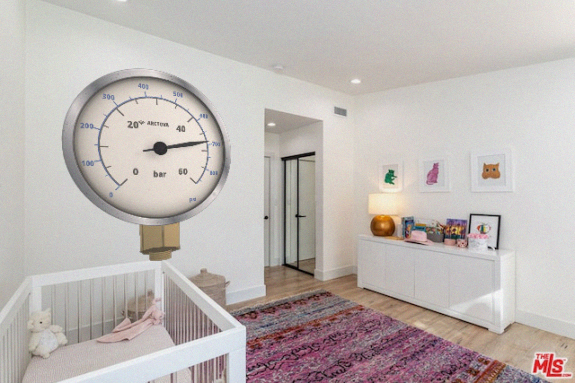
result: 47.5; bar
